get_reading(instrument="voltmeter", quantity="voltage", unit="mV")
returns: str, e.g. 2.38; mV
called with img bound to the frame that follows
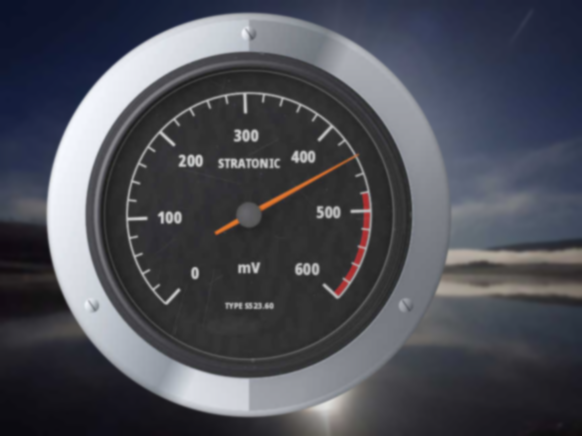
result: 440; mV
